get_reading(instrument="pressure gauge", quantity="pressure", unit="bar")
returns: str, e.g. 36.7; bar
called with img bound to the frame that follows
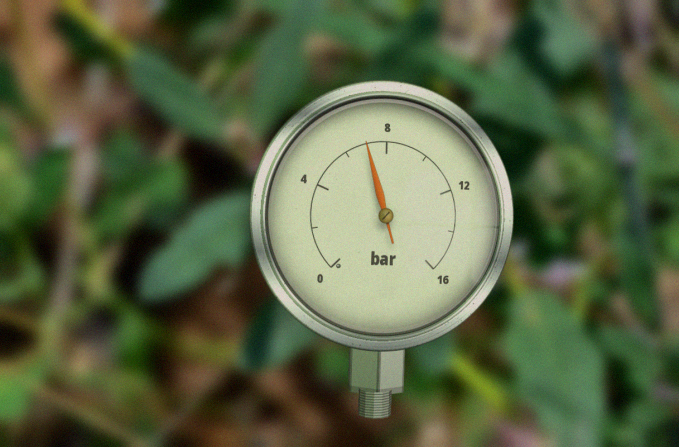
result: 7; bar
